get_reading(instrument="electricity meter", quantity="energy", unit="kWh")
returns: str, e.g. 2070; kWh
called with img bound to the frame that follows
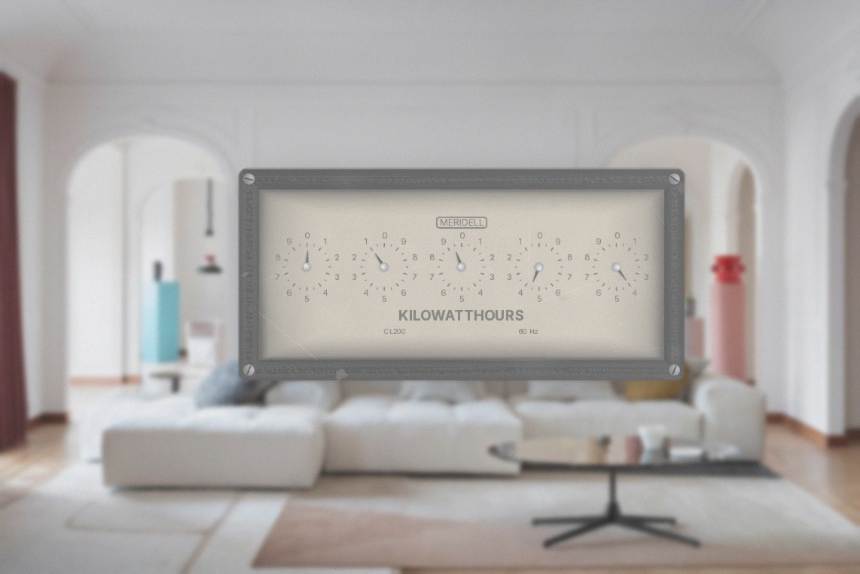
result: 944; kWh
